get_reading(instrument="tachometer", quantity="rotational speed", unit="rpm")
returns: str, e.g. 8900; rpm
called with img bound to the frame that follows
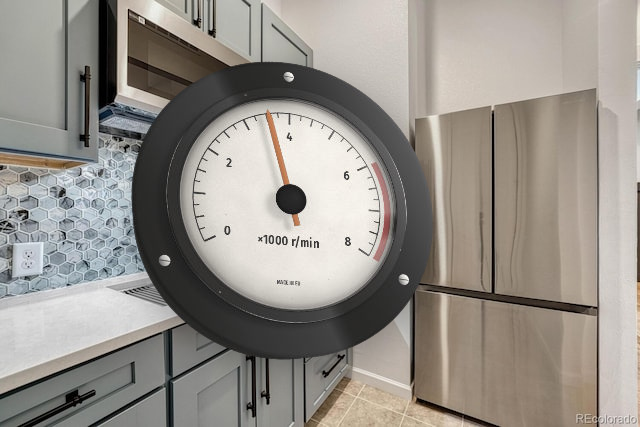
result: 3500; rpm
